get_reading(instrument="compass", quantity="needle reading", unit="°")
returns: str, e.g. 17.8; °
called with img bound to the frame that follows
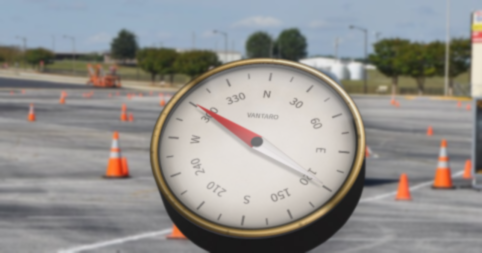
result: 300; °
